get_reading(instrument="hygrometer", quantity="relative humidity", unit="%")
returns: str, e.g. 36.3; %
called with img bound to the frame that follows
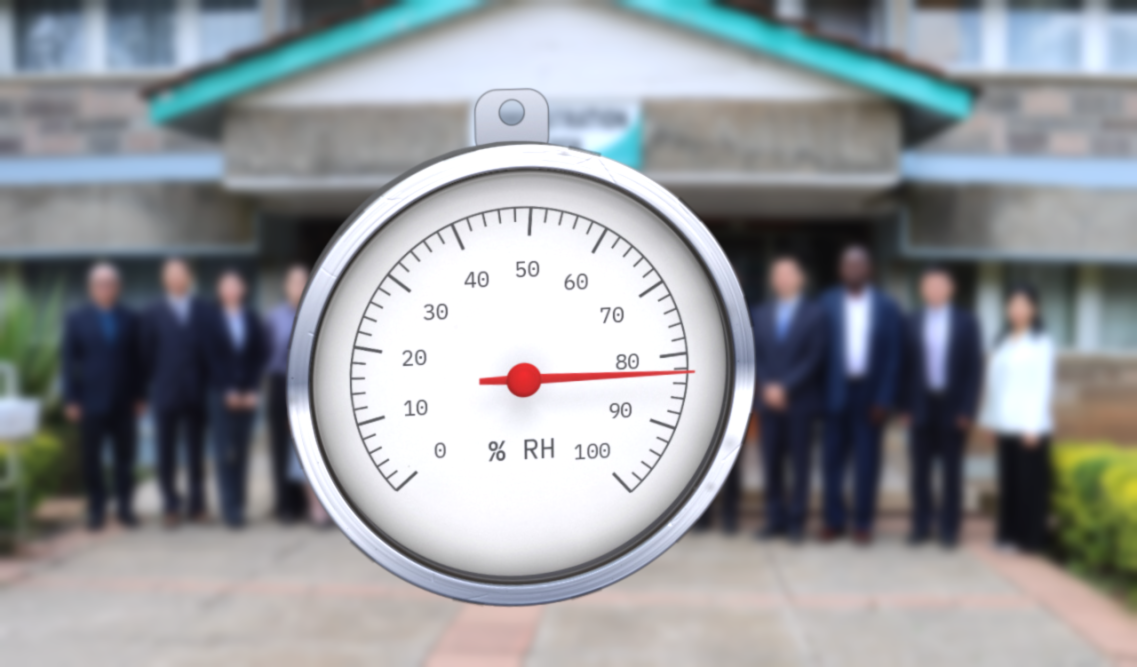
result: 82; %
